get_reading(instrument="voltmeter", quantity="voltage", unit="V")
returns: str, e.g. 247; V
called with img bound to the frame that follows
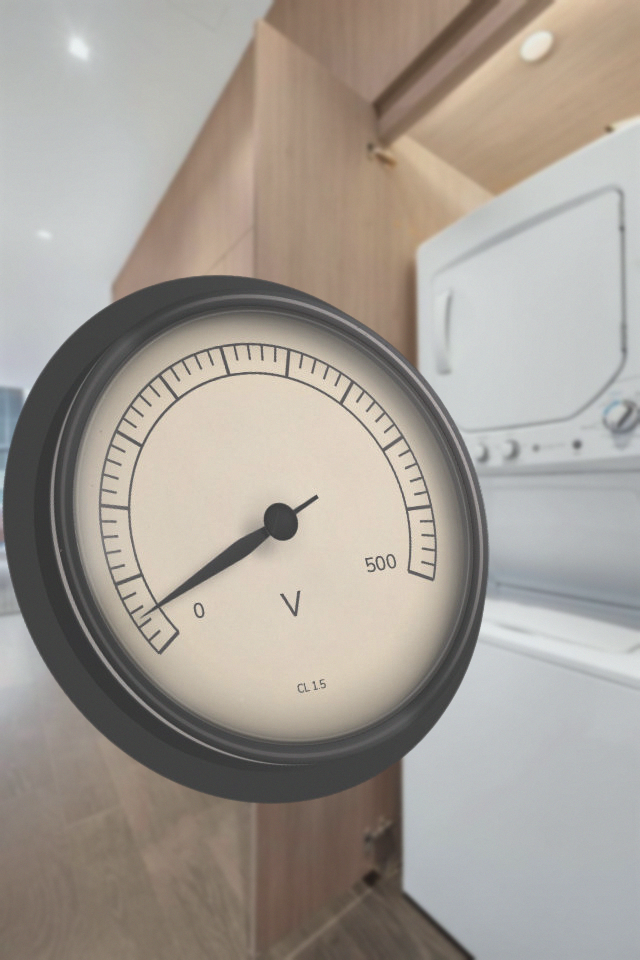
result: 25; V
